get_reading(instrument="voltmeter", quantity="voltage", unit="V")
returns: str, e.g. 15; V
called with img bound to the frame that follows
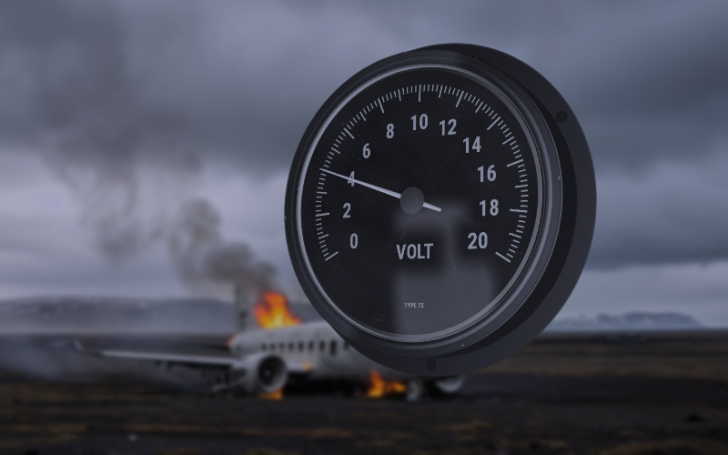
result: 4; V
